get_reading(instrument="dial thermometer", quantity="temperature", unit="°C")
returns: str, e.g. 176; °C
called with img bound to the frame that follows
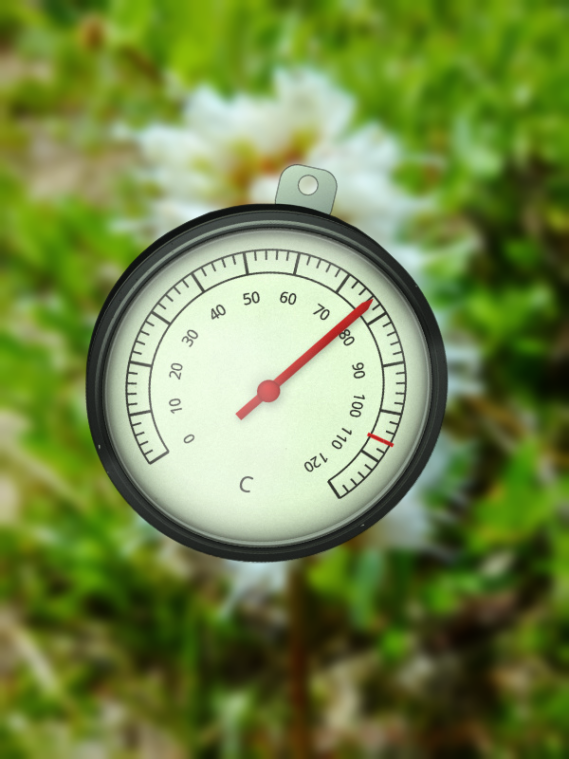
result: 76; °C
